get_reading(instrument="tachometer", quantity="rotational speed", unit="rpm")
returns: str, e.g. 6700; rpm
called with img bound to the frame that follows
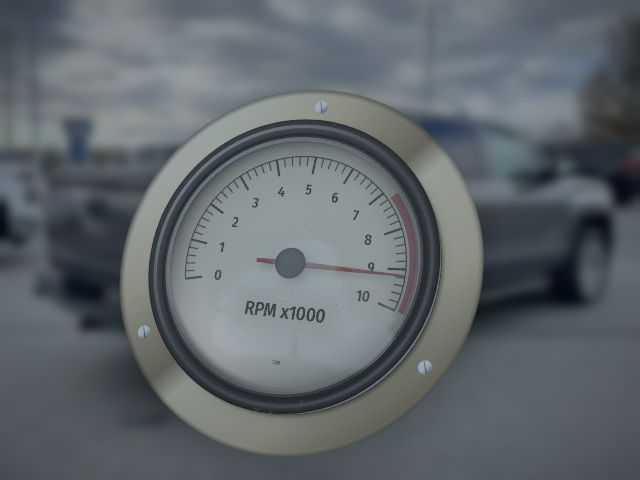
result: 9200; rpm
